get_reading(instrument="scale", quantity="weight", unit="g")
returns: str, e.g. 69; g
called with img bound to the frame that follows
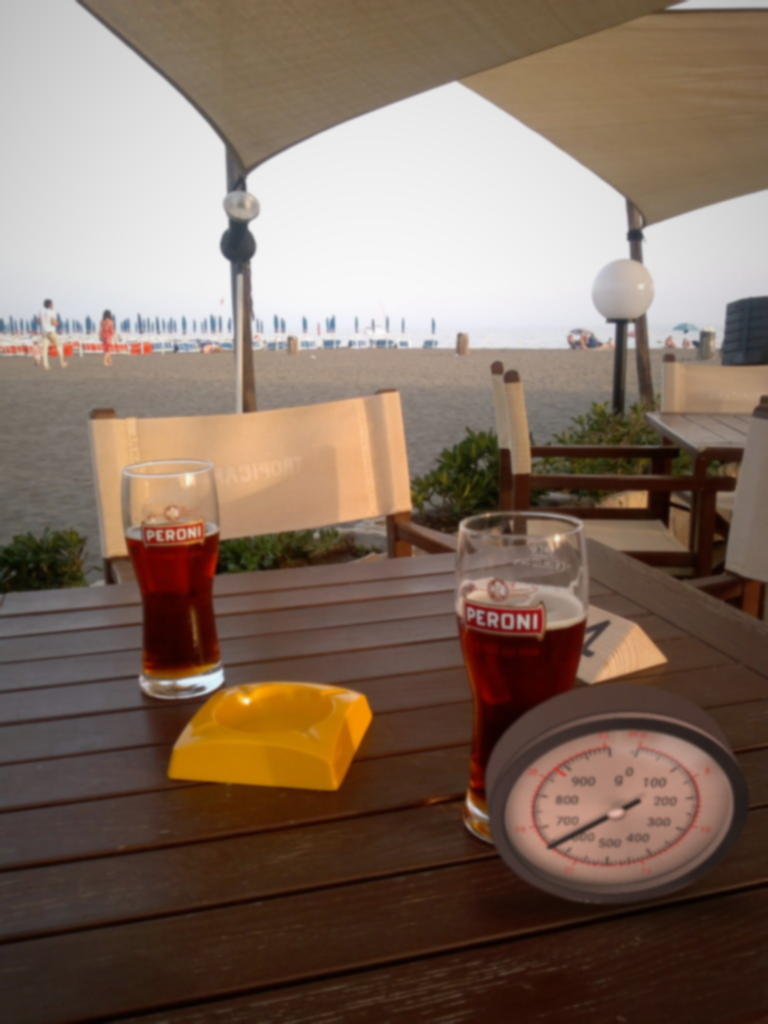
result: 650; g
